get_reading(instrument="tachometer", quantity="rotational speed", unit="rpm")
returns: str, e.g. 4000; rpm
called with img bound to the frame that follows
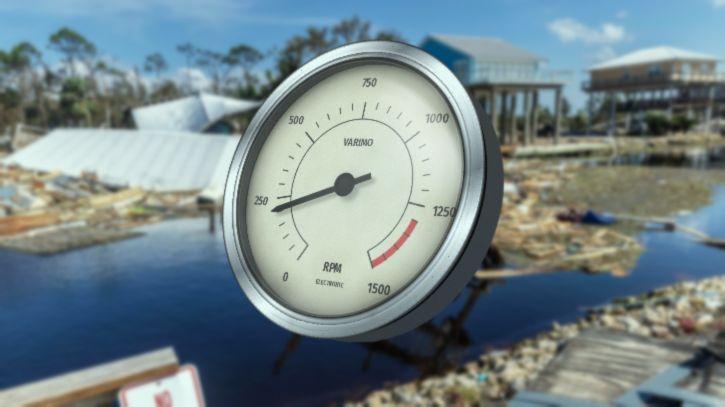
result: 200; rpm
